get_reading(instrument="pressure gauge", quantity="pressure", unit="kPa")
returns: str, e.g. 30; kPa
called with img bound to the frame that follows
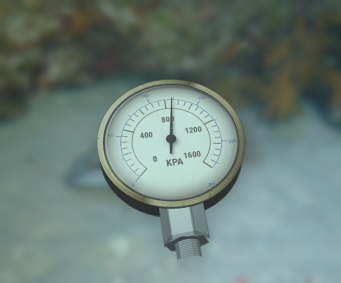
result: 850; kPa
